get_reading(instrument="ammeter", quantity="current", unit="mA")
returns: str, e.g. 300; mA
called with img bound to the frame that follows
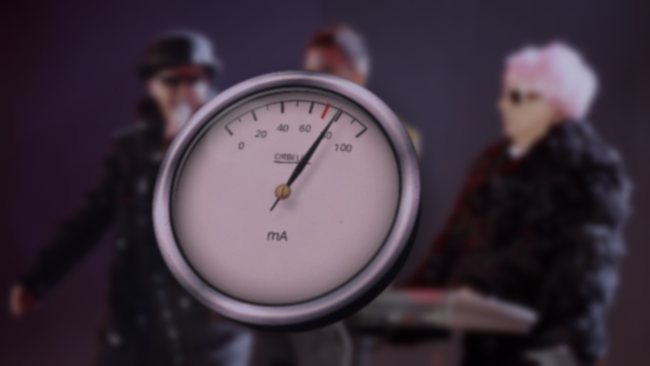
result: 80; mA
